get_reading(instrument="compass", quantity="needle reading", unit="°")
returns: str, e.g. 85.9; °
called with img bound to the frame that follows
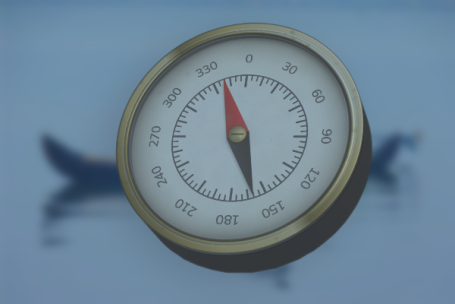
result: 340; °
